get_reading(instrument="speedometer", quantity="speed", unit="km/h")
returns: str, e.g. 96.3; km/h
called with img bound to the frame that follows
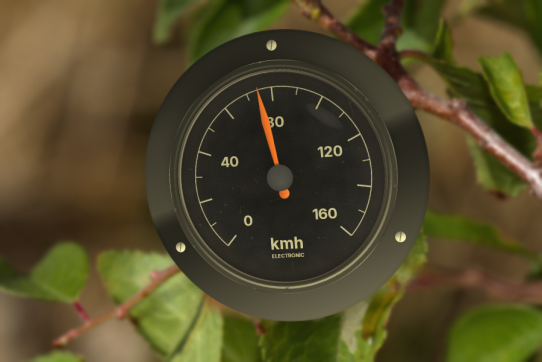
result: 75; km/h
